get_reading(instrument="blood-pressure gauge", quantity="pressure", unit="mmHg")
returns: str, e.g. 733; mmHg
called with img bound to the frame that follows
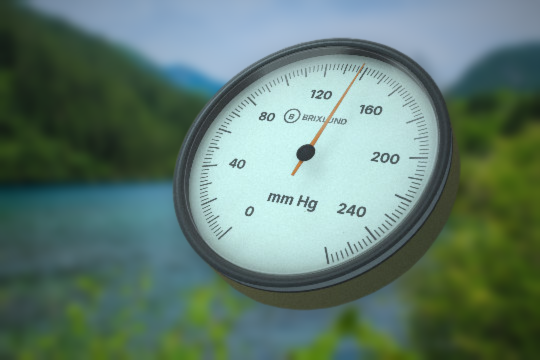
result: 140; mmHg
